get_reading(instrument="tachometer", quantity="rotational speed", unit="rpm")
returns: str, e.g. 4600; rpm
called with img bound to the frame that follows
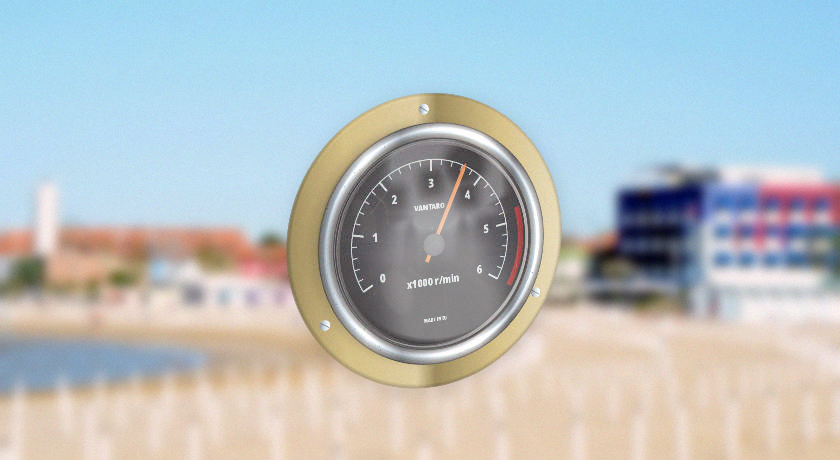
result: 3600; rpm
